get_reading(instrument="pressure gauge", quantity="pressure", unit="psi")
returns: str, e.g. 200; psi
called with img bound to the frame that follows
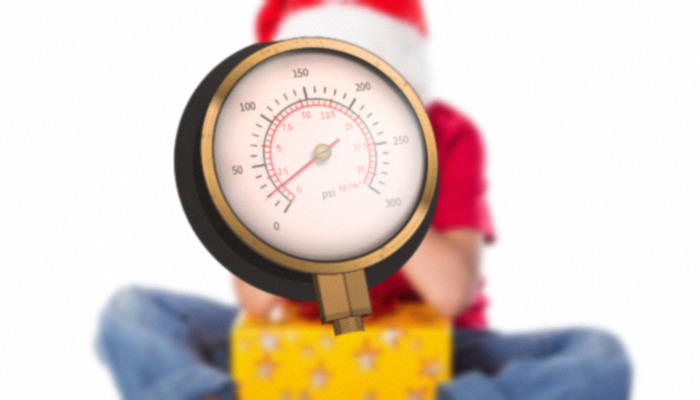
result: 20; psi
